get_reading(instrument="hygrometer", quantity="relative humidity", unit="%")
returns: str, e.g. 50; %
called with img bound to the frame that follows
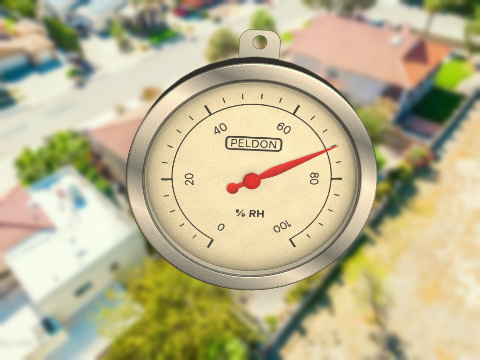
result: 72; %
